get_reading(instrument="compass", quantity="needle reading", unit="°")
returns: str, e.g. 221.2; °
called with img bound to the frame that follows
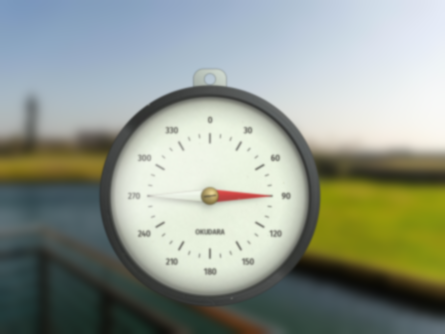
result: 90; °
